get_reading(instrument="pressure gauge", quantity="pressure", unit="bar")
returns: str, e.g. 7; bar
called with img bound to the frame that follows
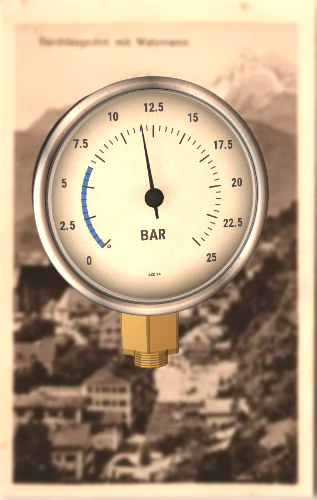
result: 11.5; bar
